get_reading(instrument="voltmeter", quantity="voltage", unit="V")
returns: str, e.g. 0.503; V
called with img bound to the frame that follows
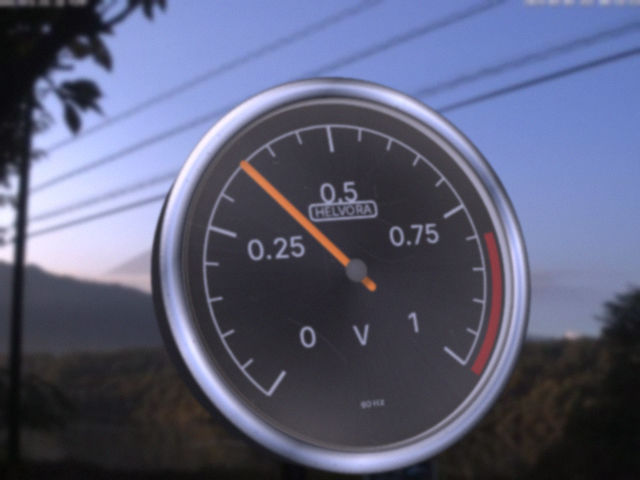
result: 0.35; V
